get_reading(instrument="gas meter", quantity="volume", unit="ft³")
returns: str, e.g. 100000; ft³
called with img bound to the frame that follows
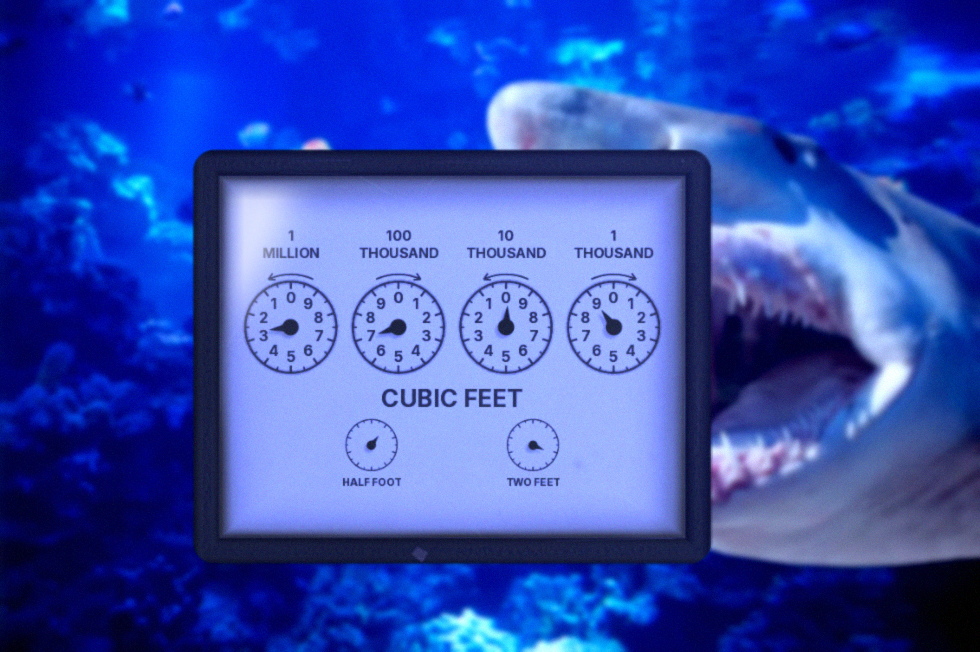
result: 269900; ft³
